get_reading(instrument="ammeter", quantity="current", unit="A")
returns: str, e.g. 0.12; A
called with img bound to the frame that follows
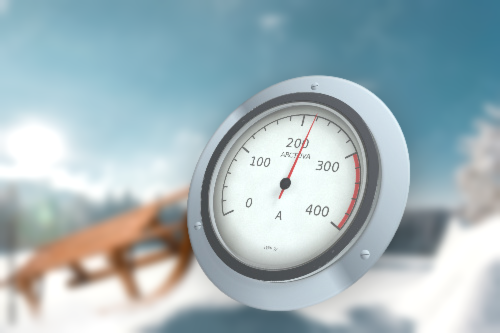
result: 220; A
